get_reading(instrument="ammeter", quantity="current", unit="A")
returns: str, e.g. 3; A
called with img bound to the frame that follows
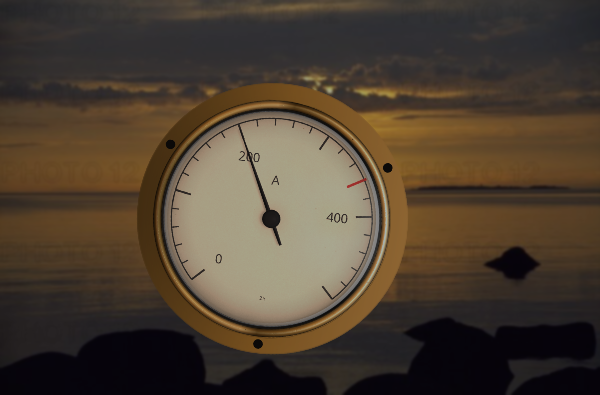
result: 200; A
